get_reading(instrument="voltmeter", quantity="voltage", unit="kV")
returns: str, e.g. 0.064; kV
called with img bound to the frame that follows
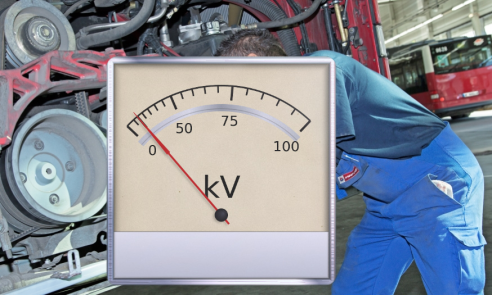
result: 25; kV
